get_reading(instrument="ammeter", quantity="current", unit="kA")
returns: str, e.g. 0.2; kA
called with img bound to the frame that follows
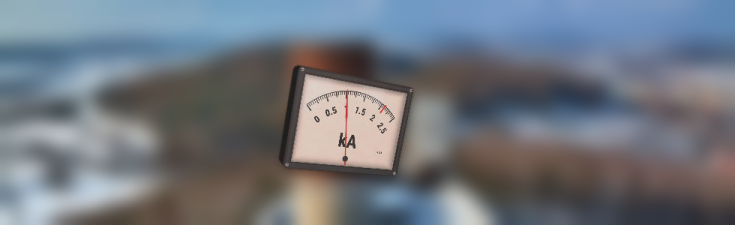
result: 1; kA
